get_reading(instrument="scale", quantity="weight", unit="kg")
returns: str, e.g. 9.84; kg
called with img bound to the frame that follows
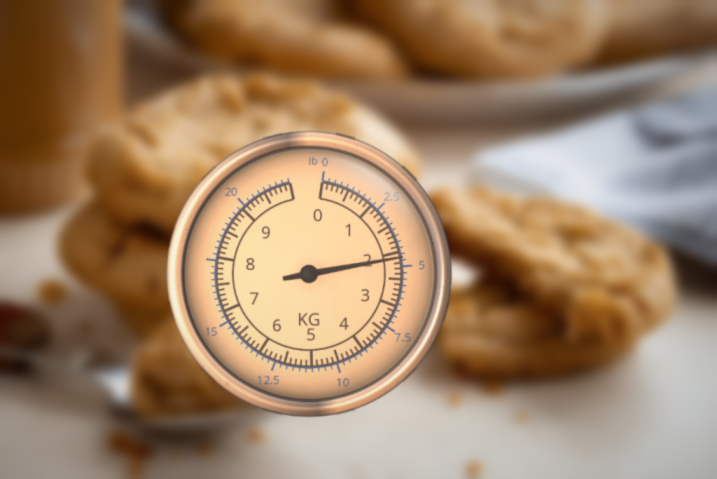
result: 2.1; kg
